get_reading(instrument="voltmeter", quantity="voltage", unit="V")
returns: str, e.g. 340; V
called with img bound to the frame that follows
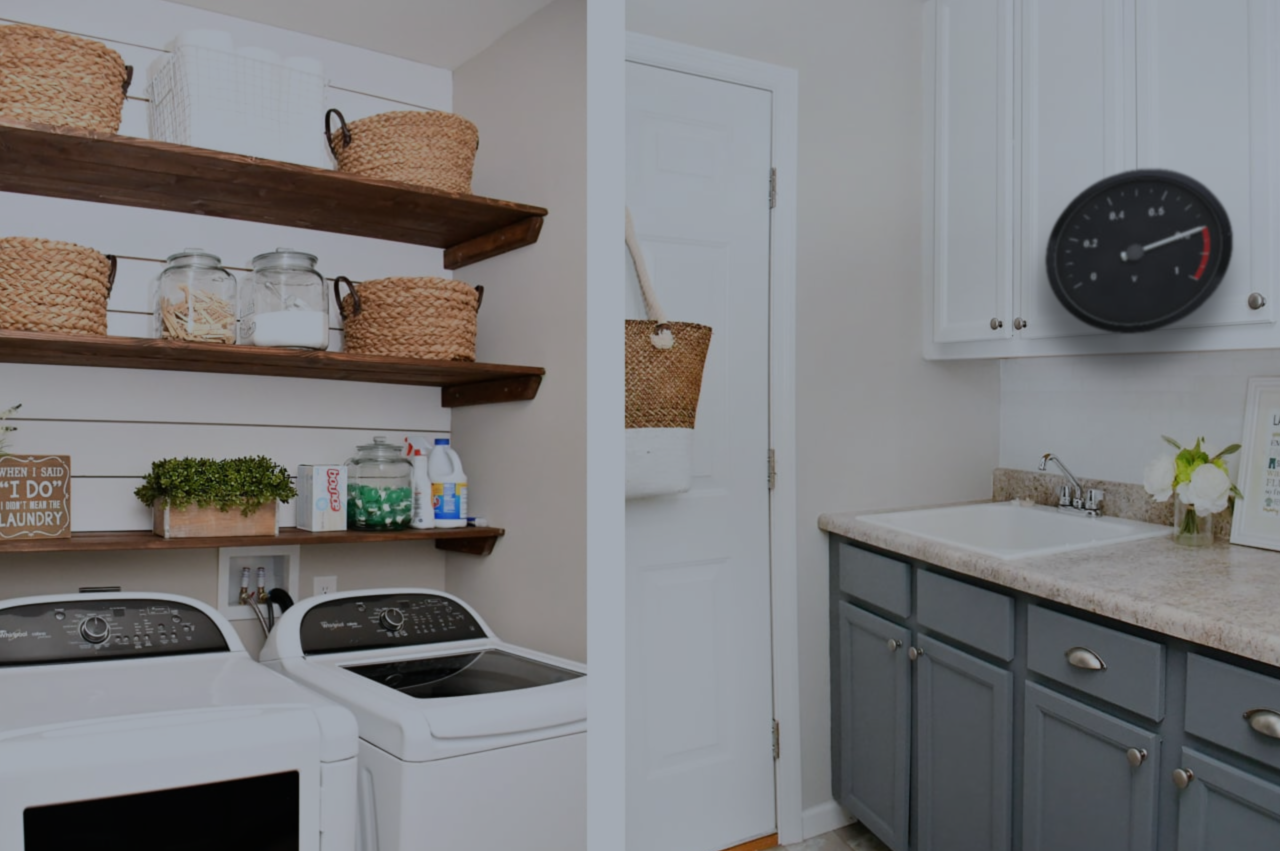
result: 0.8; V
